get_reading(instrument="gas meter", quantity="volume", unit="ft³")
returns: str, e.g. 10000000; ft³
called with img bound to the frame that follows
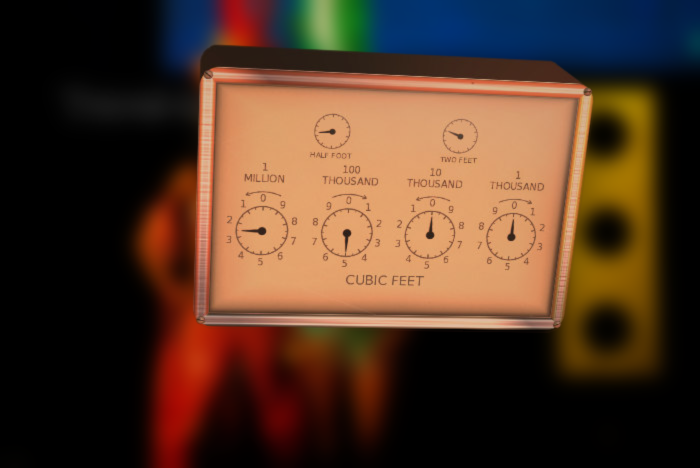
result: 250000; ft³
